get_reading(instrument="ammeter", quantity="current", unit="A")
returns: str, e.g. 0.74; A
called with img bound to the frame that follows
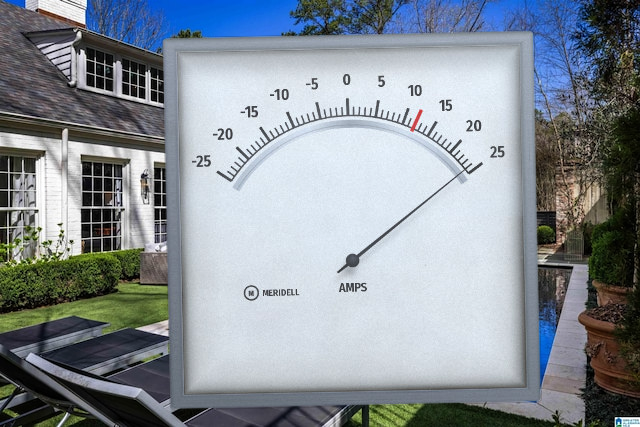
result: 24; A
